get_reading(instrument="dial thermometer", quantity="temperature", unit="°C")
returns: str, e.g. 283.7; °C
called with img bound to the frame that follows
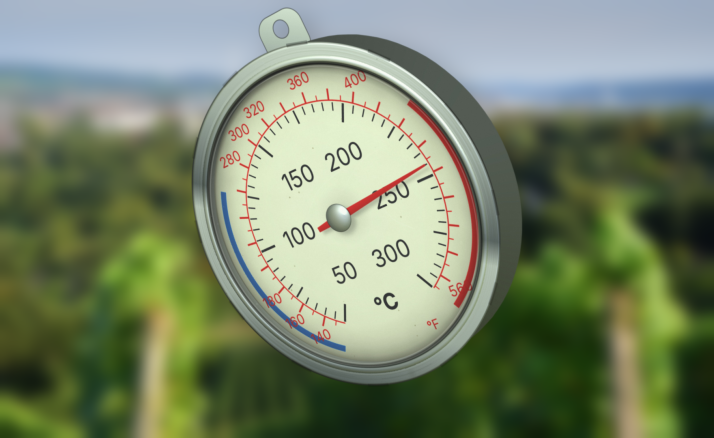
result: 245; °C
